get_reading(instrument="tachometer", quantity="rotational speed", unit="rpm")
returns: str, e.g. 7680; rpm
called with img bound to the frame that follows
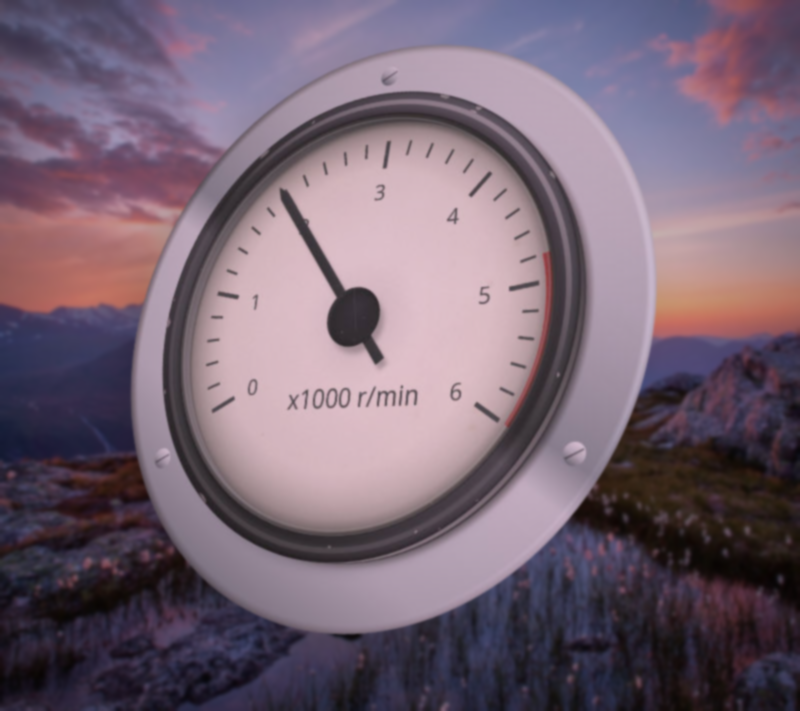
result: 2000; rpm
